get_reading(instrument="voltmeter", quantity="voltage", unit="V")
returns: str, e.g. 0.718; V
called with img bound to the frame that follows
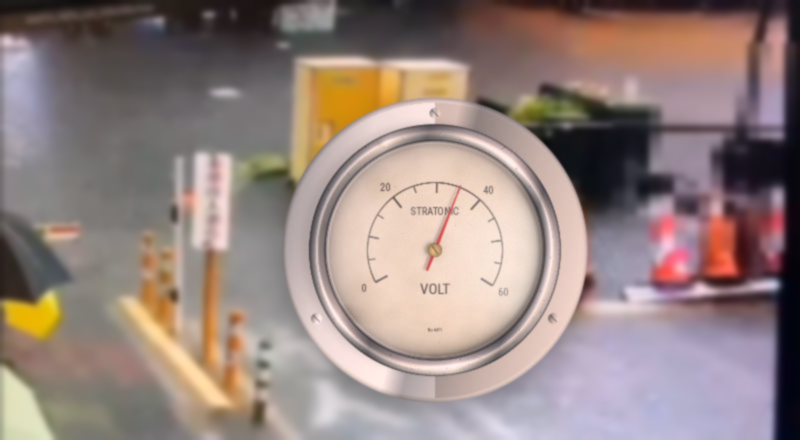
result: 35; V
